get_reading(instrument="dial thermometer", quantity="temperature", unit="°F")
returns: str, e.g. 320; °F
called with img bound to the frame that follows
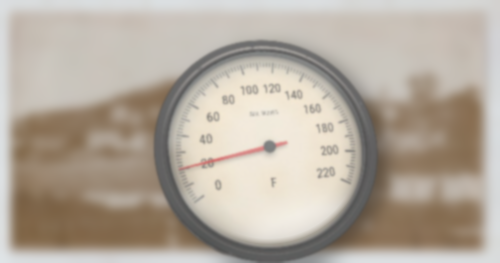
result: 20; °F
